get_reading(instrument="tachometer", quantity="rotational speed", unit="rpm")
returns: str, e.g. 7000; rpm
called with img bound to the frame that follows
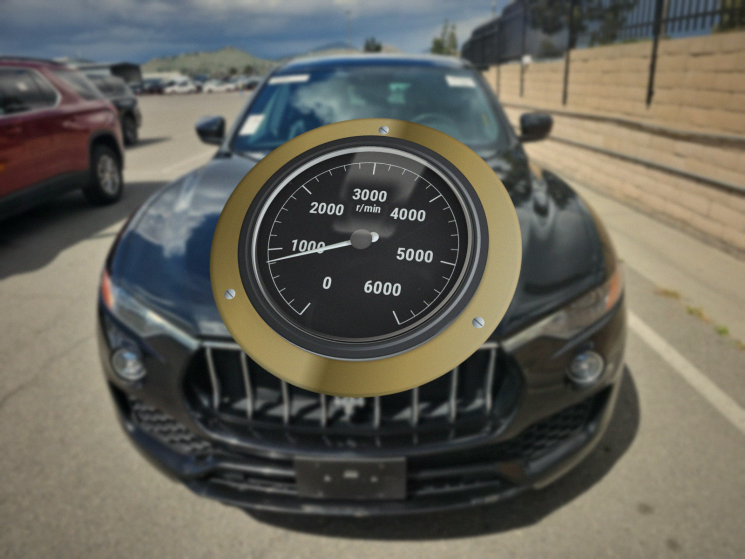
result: 800; rpm
